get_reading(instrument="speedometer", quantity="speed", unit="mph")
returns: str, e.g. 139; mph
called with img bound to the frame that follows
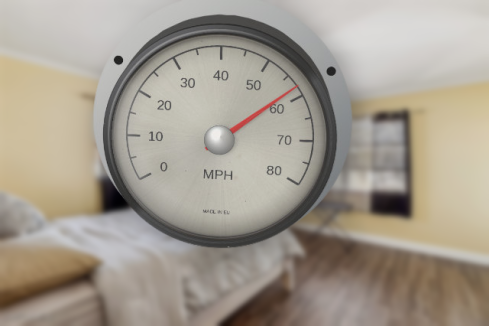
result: 57.5; mph
